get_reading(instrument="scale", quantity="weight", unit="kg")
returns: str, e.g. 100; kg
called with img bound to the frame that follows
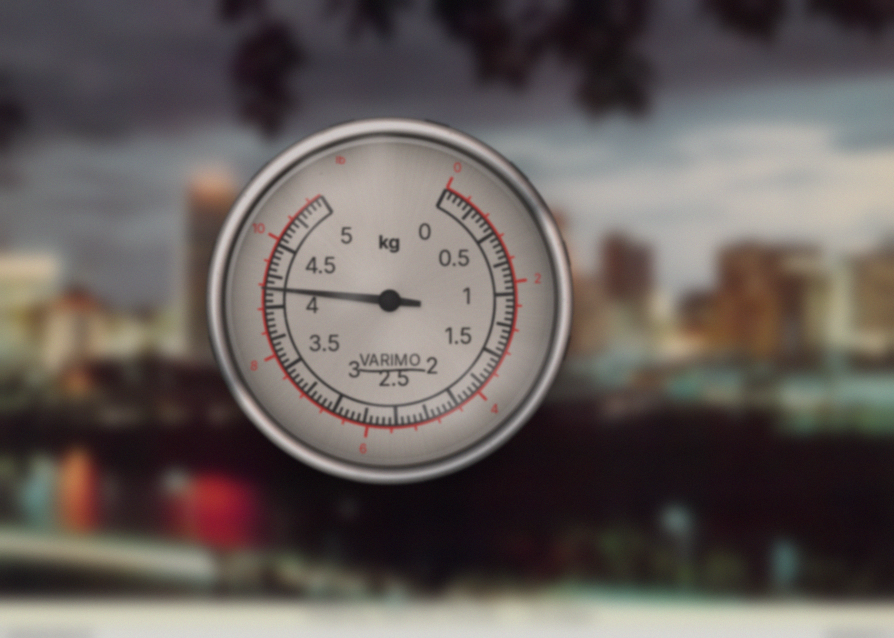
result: 4.15; kg
